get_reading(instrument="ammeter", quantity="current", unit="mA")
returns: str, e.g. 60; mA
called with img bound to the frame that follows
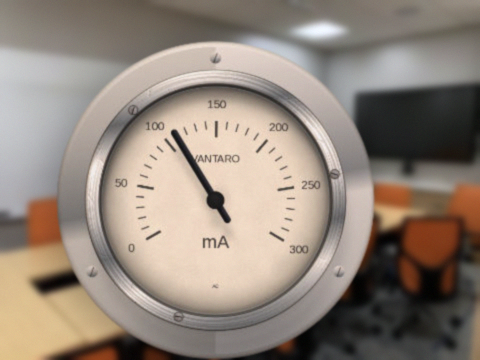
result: 110; mA
